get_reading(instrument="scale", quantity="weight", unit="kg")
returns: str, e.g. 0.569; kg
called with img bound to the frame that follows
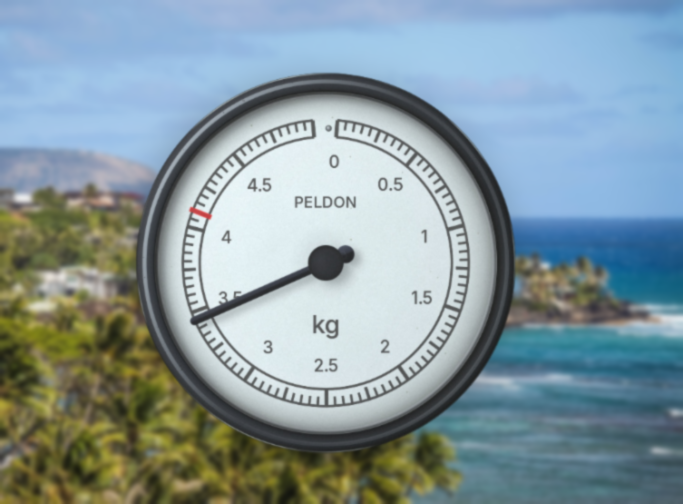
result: 3.45; kg
